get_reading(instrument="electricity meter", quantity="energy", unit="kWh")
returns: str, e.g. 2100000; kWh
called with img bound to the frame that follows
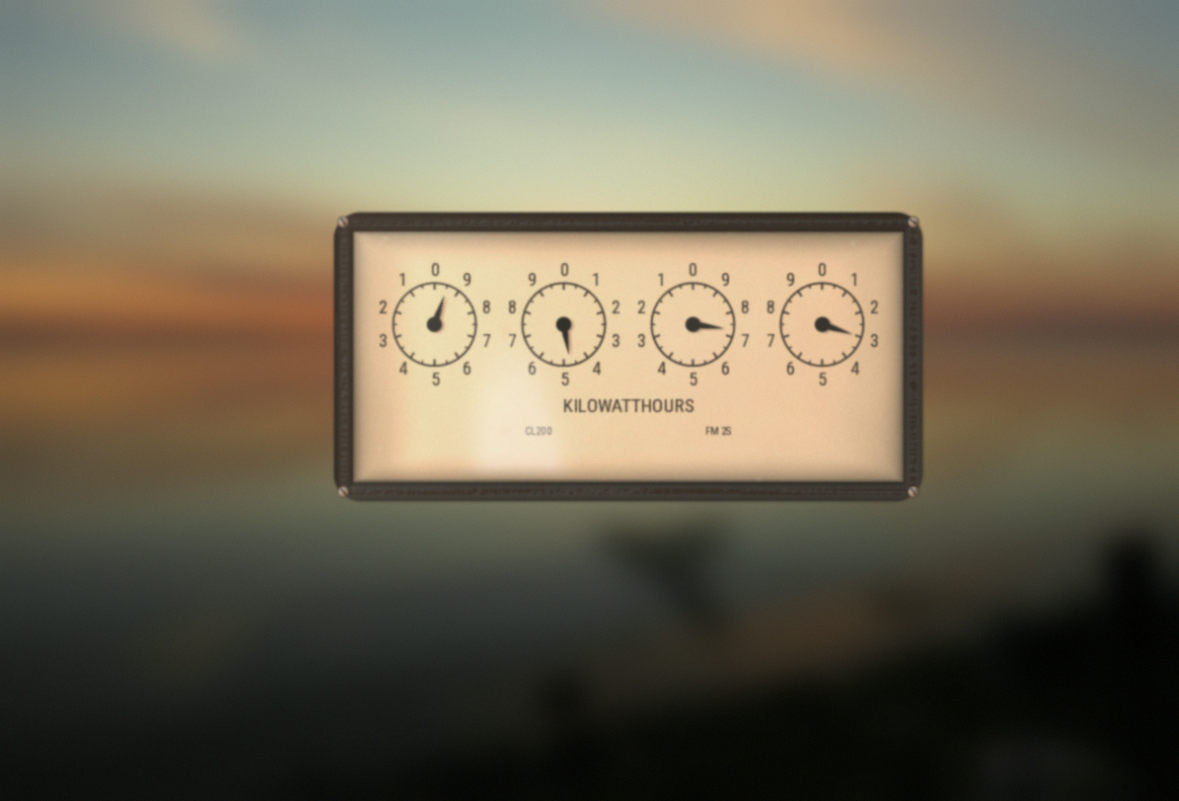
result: 9473; kWh
